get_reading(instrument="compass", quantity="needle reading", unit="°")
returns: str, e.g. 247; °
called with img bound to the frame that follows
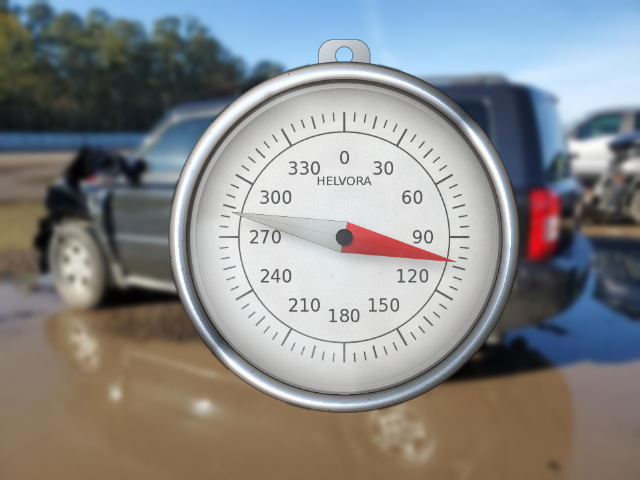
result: 102.5; °
